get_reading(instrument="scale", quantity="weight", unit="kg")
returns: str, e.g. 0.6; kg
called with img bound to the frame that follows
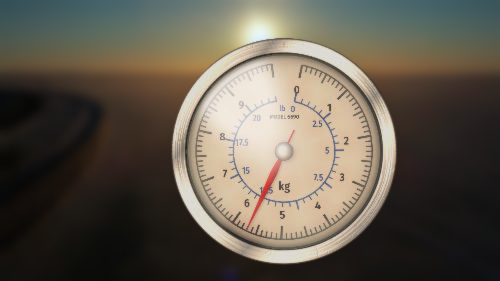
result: 5.7; kg
